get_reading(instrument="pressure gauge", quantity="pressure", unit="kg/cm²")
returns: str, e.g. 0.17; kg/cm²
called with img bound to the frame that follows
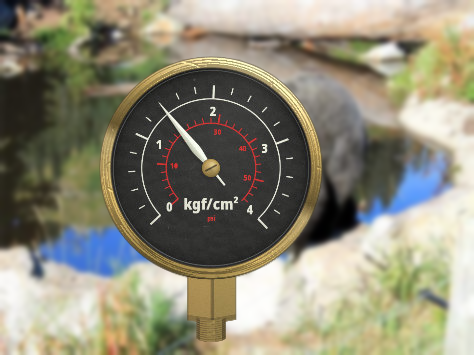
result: 1.4; kg/cm²
